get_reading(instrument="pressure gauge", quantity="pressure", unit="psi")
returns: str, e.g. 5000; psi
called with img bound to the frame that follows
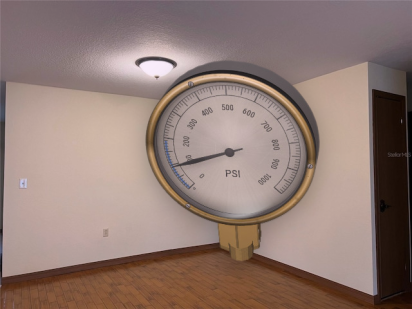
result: 100; psi
